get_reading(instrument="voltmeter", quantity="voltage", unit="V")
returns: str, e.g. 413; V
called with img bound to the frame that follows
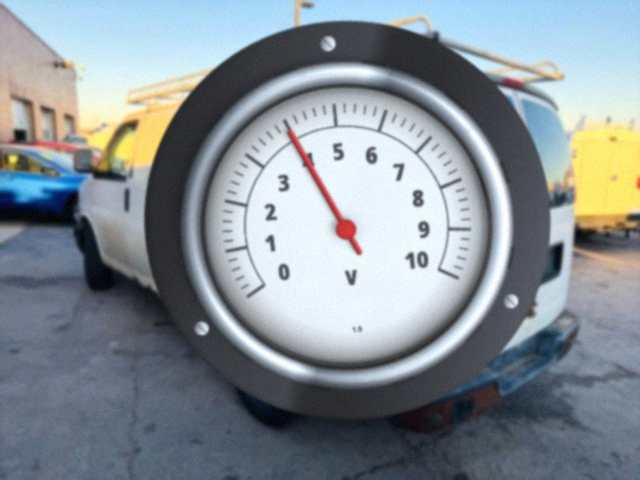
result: 4; V
